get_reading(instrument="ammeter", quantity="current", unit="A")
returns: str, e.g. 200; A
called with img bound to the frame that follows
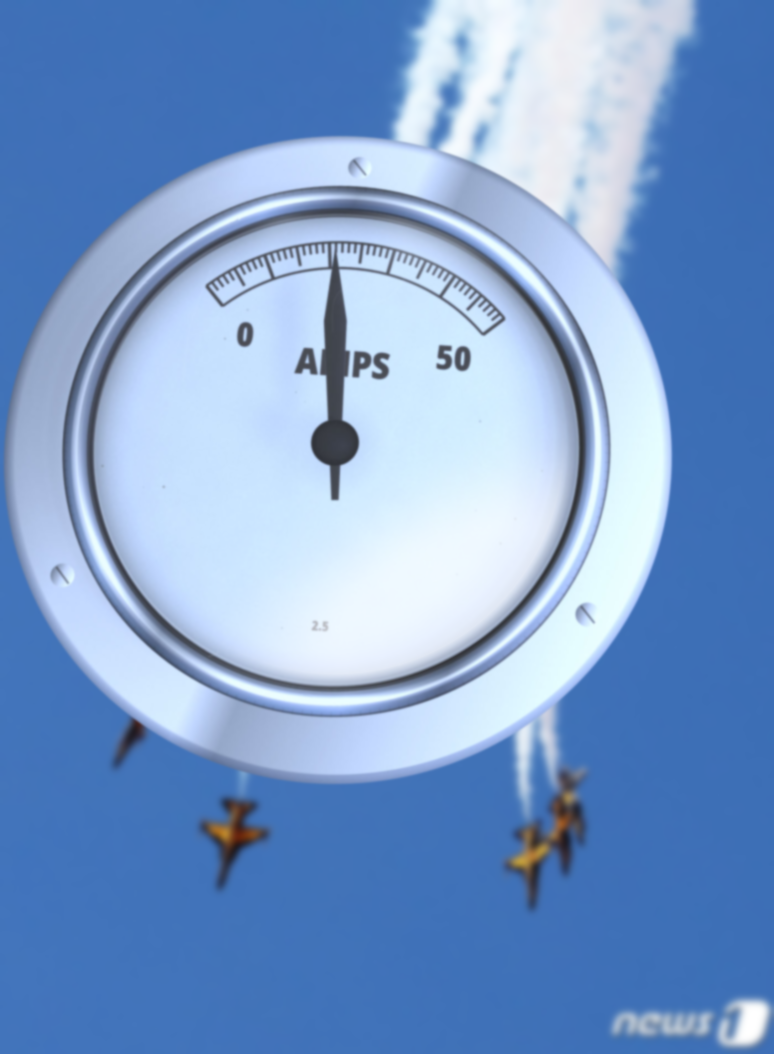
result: 21; A
